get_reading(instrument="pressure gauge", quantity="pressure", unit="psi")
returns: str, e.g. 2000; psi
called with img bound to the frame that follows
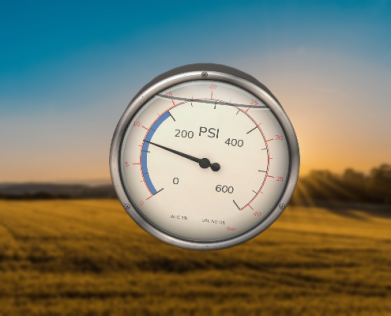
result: 125; psi
